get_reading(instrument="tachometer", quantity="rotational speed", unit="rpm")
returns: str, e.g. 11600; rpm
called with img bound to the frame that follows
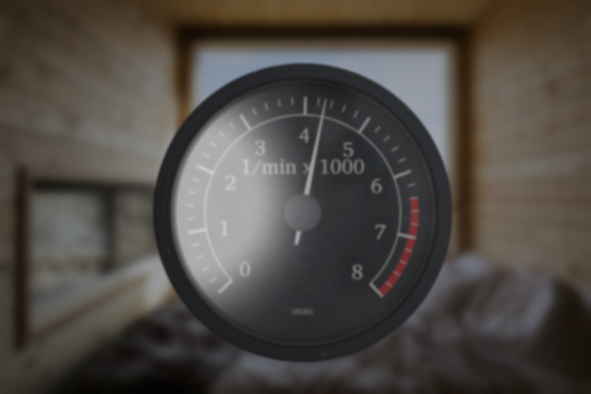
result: 4300; rpm
